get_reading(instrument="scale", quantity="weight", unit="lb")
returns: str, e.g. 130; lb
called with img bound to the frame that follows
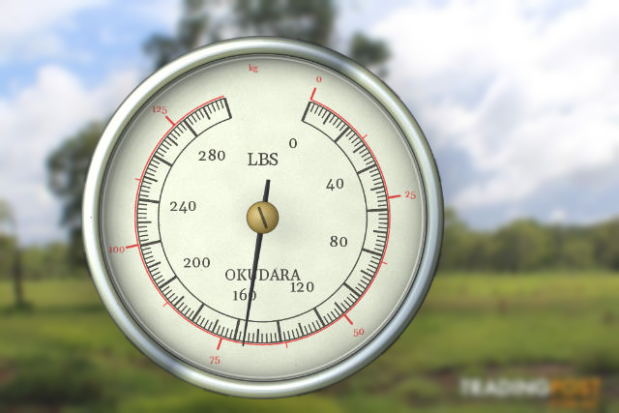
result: 156; lb
